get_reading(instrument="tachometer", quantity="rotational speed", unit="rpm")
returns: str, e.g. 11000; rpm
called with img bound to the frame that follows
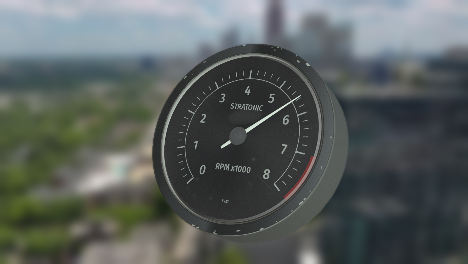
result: 5600; rpm
